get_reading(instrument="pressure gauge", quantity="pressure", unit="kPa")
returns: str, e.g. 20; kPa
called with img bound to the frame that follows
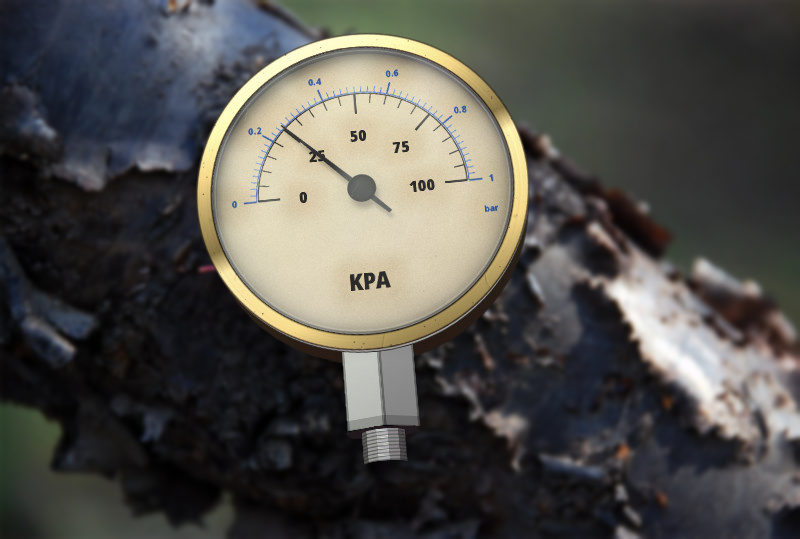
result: 25; kPa
